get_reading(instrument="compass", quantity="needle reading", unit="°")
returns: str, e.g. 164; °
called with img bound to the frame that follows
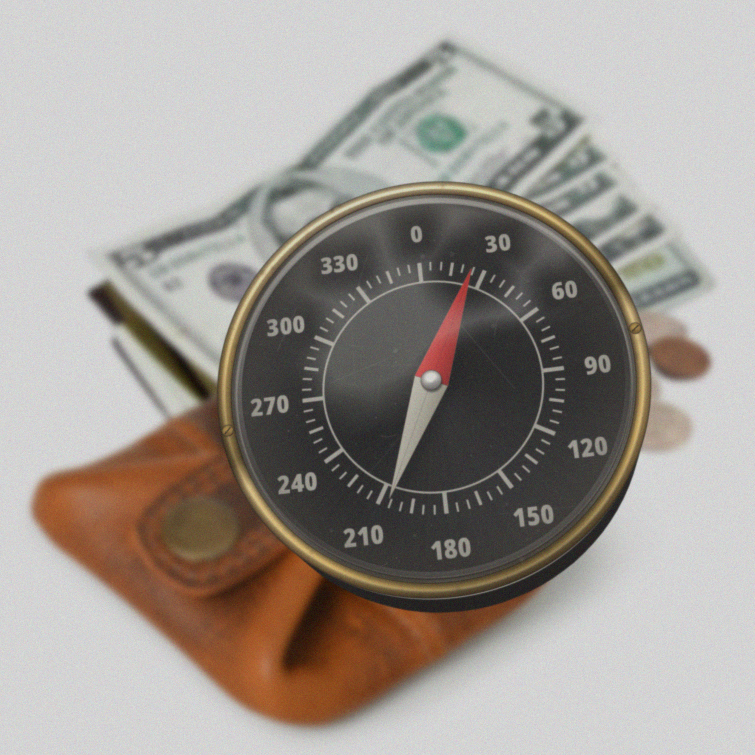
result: 25; °
